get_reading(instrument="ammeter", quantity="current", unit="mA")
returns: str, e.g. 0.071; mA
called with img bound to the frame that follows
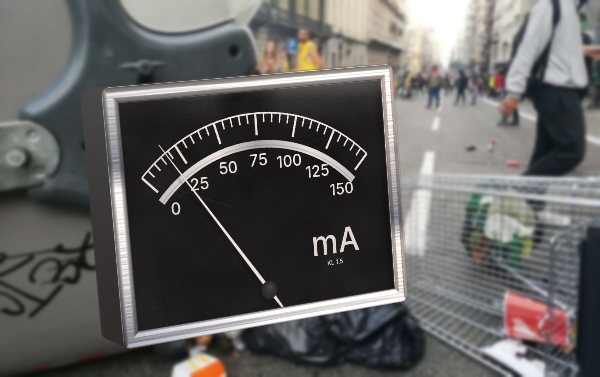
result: 17.5; mA
